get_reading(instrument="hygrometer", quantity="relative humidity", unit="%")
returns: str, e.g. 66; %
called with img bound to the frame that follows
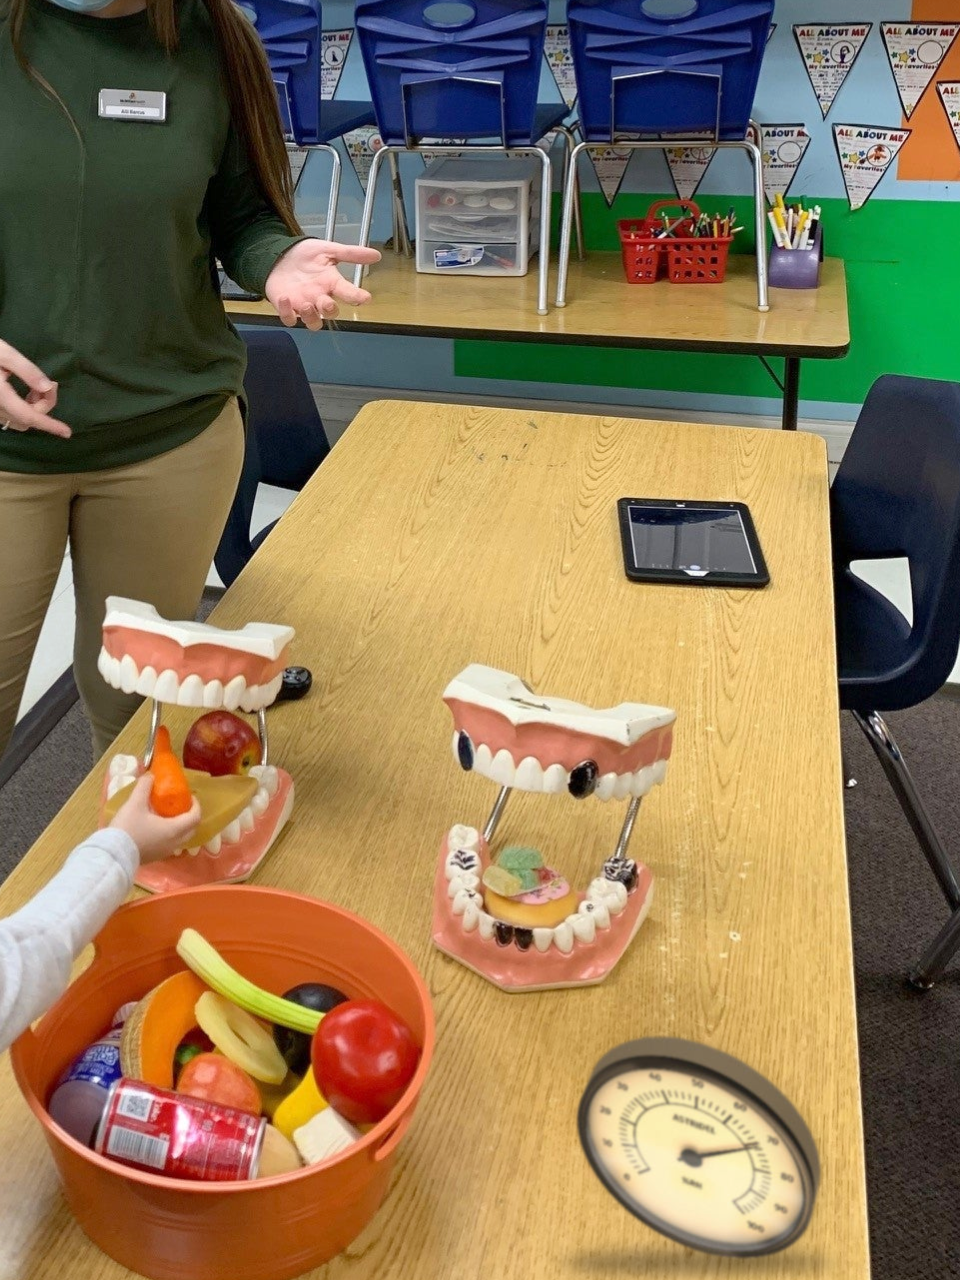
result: 70; %
